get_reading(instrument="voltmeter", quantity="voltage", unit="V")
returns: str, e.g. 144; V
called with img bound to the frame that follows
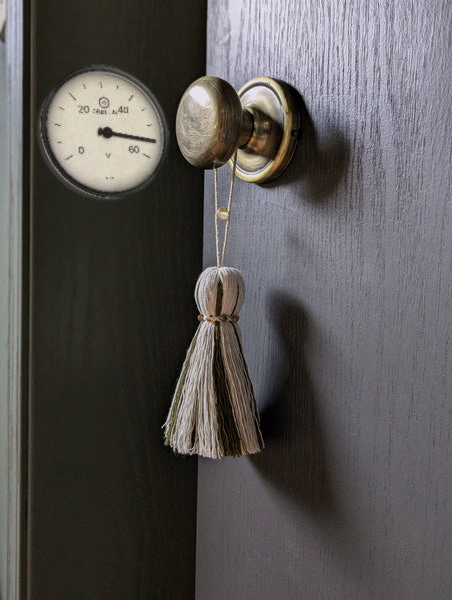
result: 55; V
